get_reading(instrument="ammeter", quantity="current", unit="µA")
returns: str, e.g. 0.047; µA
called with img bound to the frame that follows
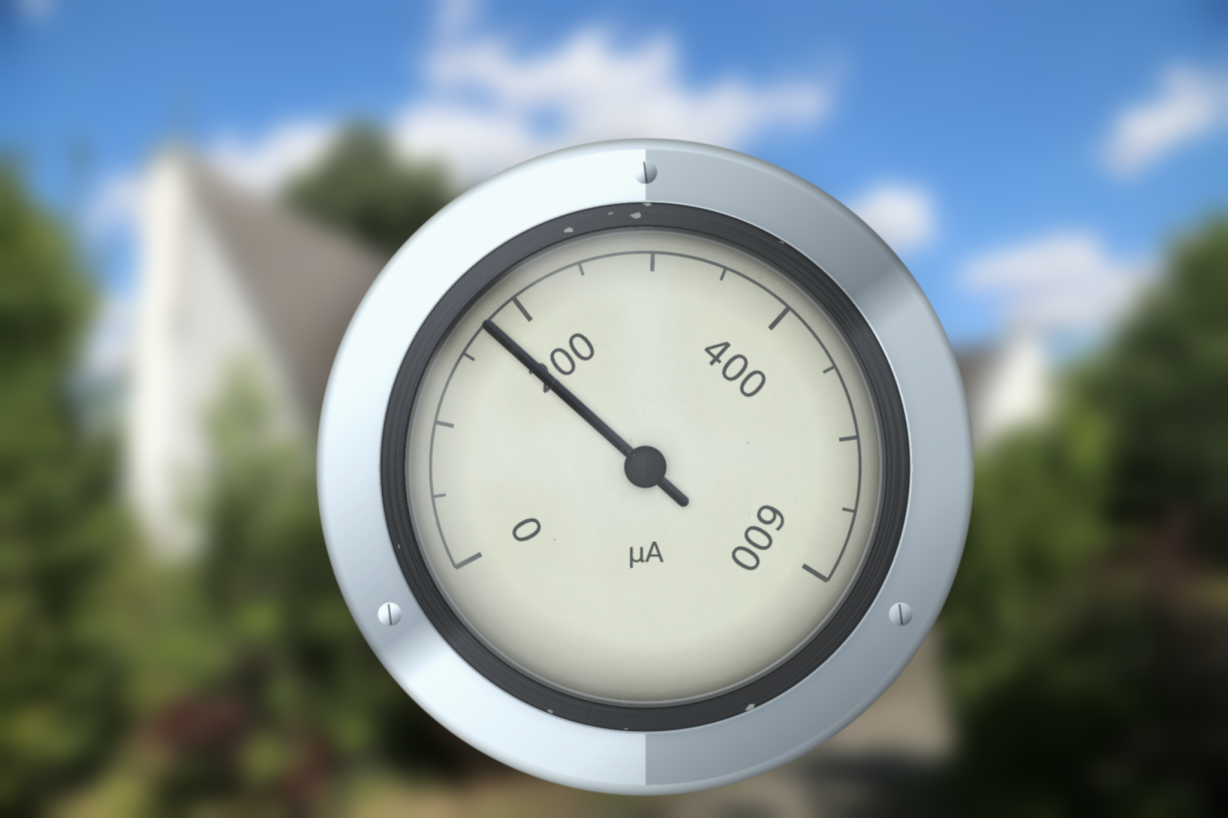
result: 175; µA
